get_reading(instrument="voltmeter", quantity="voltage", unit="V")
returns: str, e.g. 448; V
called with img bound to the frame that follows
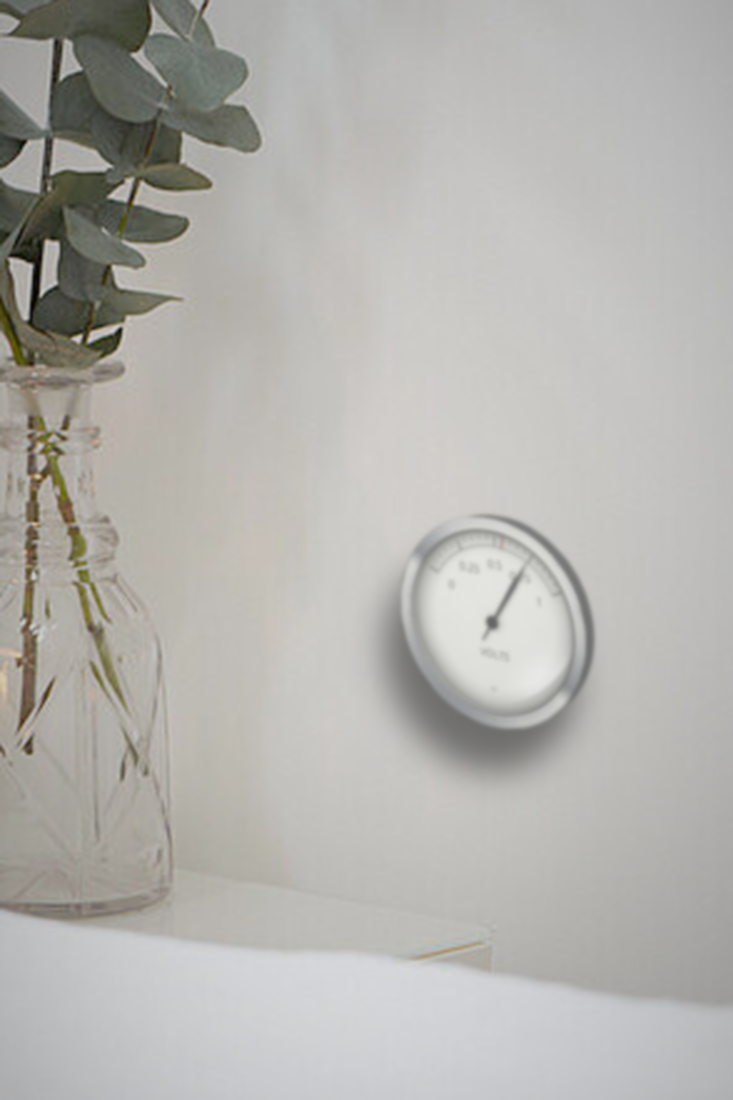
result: 0.75; V
